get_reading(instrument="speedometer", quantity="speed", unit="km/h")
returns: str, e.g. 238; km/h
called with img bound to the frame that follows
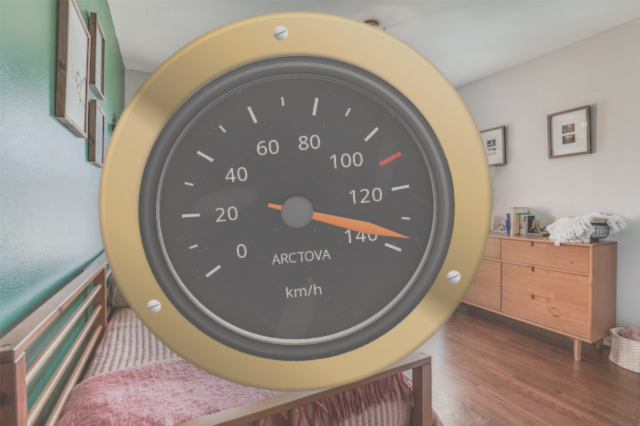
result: 135; km/h
